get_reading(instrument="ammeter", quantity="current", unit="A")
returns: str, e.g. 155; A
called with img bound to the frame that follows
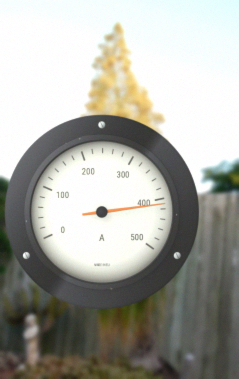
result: 410; A
